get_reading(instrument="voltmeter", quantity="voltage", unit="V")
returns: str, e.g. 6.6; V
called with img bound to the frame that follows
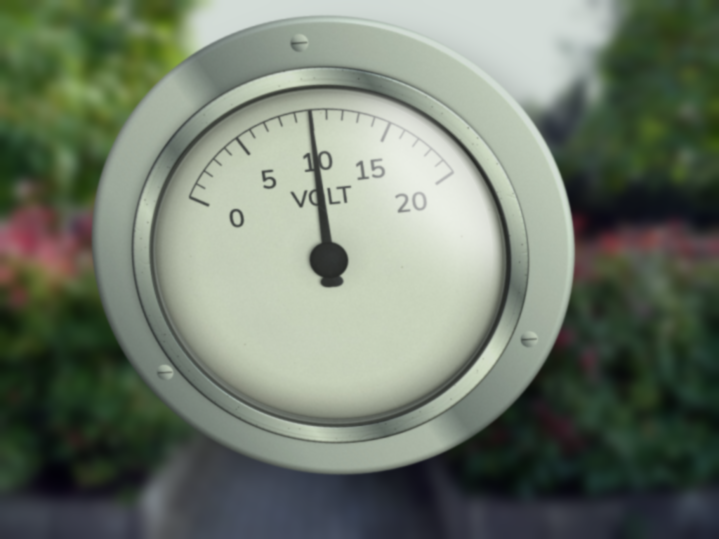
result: 10; V
